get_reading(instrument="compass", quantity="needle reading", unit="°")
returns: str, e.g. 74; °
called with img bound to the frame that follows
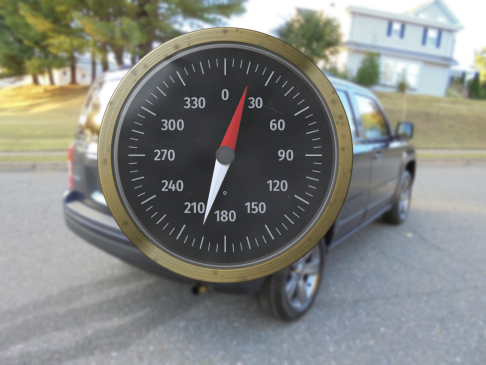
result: 17.5; °
